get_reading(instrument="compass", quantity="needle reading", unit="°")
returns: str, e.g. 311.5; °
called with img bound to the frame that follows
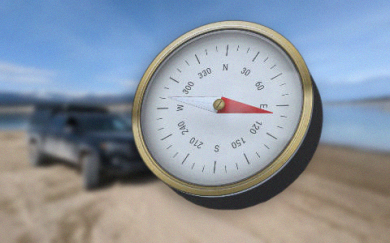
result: 100; °
